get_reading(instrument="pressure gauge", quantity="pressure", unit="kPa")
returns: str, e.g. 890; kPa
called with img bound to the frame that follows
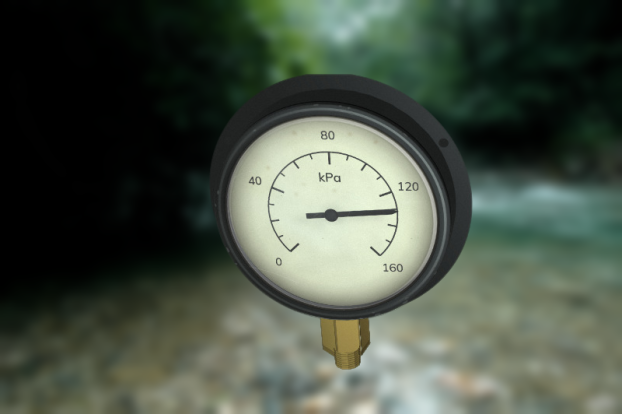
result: 130; kPa
